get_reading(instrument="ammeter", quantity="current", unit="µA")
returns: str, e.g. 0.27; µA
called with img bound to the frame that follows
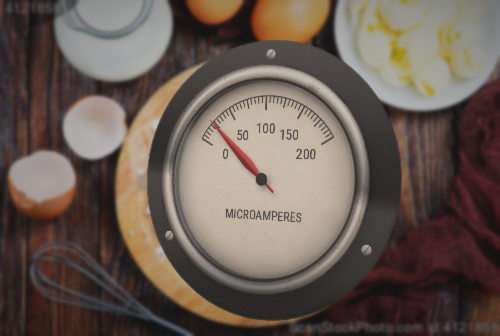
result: 25; µA
